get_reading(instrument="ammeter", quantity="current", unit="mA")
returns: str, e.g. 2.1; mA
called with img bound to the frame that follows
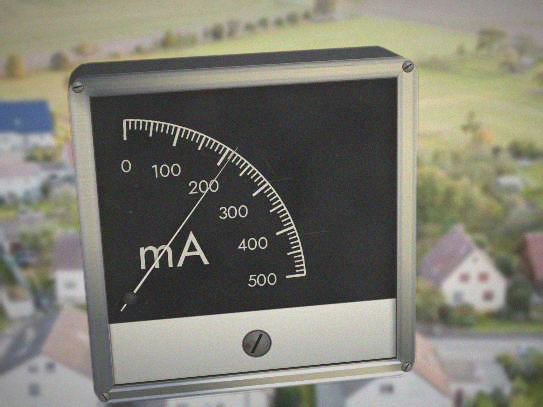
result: 210; mA
